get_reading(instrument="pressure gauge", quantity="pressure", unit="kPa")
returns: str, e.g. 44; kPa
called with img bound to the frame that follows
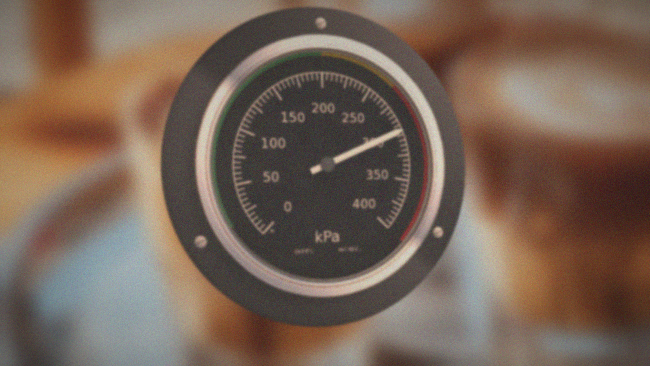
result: 300; kPa
